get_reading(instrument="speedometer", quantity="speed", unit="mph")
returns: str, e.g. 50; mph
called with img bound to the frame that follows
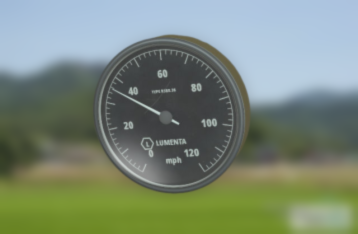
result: 36; mph
